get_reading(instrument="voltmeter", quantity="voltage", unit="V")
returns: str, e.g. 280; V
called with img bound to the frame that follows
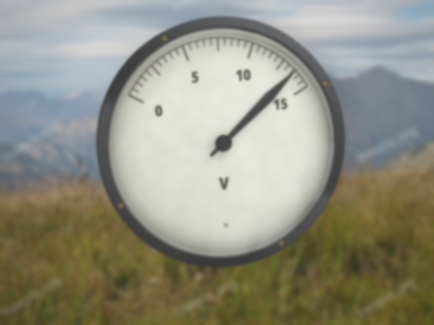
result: 13.5; V
